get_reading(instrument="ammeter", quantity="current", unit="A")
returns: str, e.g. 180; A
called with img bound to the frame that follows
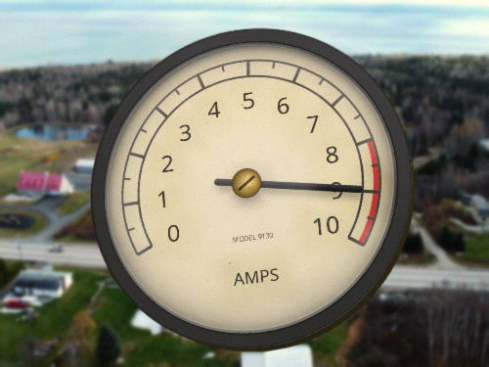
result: 9; A
